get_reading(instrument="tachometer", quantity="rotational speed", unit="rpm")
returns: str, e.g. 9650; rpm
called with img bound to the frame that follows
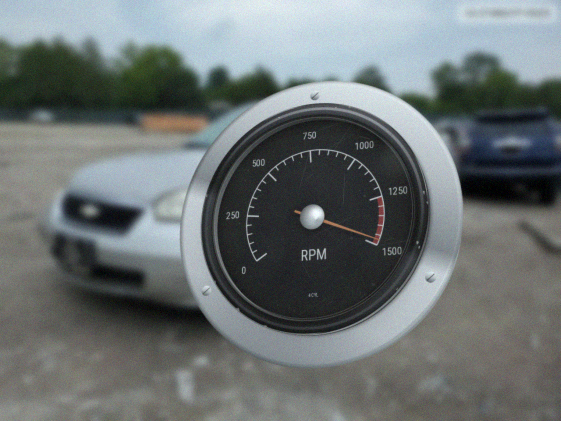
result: 1475; rpm
